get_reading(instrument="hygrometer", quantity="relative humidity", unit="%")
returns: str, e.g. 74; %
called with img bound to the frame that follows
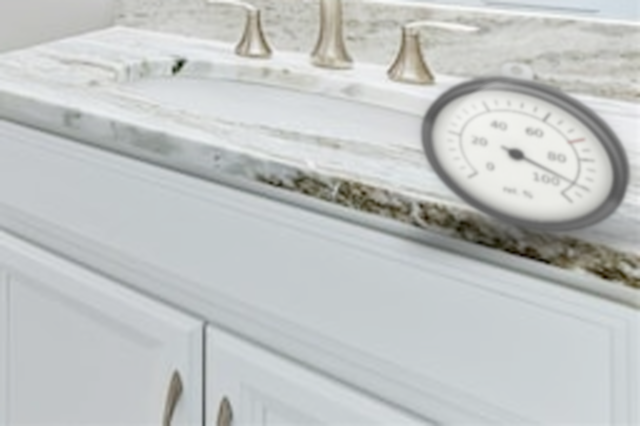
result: 92; %
